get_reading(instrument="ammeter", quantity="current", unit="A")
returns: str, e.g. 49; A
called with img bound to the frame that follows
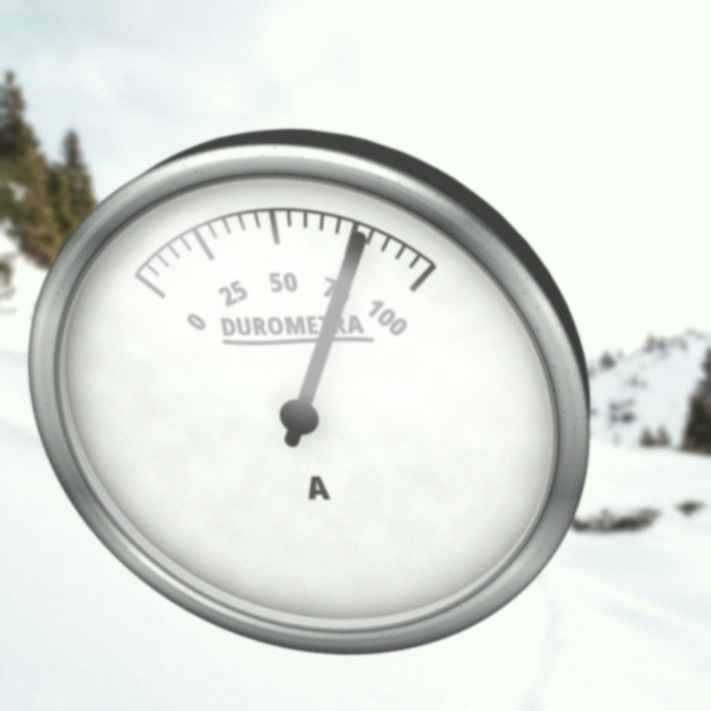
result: 77.5; A
